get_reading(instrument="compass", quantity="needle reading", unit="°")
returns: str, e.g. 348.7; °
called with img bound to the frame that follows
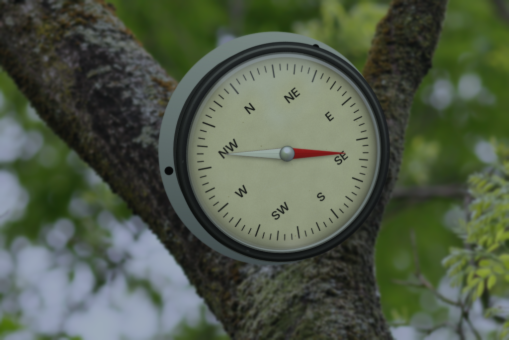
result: 130; °
